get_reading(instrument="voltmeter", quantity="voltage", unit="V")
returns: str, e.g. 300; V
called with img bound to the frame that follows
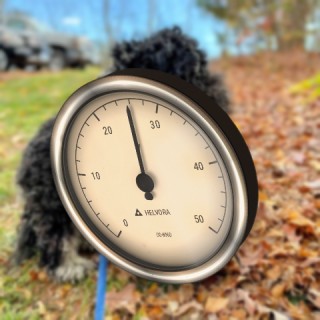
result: 26; V
